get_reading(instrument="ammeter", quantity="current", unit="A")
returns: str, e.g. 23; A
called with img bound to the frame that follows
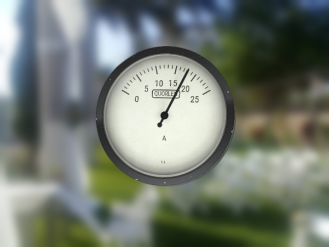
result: 18; A
